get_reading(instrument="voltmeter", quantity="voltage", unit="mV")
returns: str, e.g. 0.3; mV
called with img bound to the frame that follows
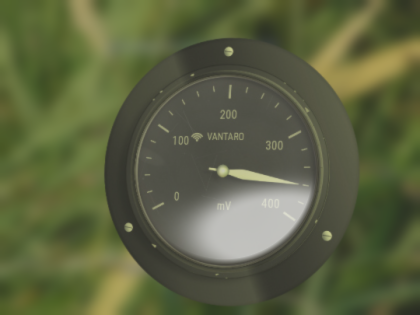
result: 360; mV
